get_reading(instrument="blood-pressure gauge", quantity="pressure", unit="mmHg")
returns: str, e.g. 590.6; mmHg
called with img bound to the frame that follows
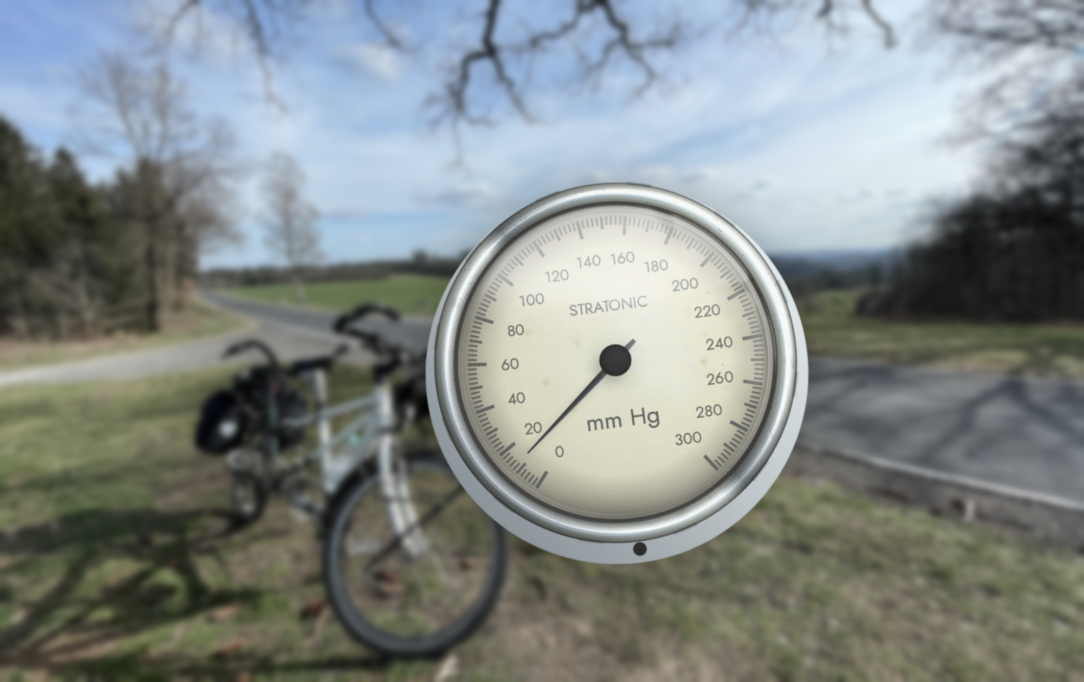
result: 12; mmHg
